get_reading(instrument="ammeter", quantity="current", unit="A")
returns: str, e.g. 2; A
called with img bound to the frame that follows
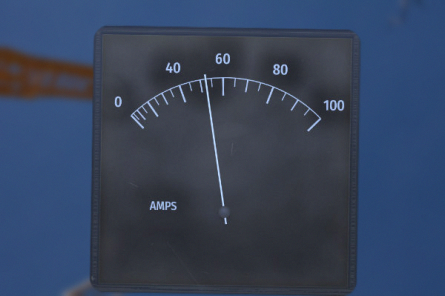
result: 52.5; A
